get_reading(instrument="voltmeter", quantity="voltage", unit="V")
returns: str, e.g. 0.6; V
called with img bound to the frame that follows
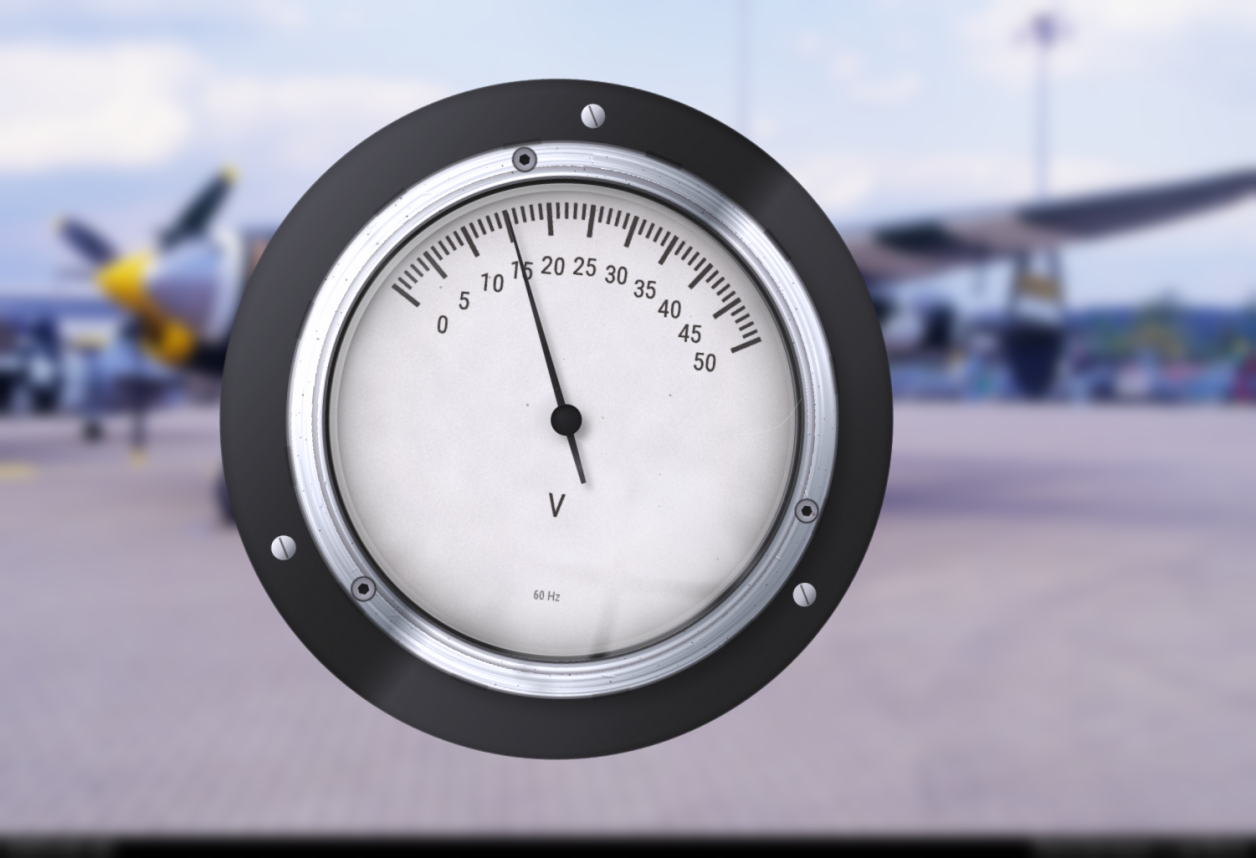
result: 15; V
